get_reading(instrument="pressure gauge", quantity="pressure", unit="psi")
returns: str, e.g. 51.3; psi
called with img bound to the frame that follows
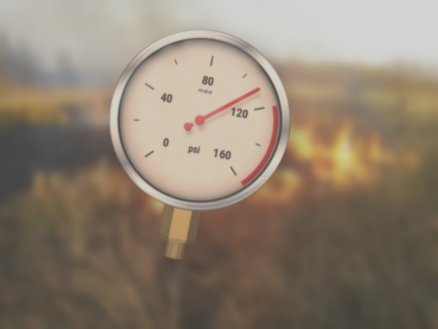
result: 110; psi
